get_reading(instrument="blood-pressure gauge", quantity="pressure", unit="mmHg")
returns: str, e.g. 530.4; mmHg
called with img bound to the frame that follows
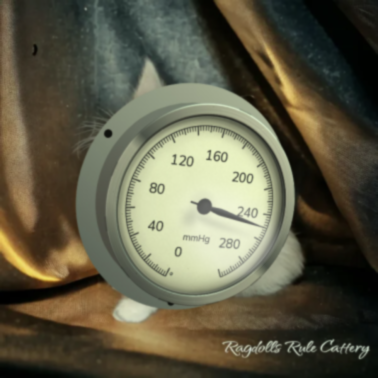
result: 250; mmHg
